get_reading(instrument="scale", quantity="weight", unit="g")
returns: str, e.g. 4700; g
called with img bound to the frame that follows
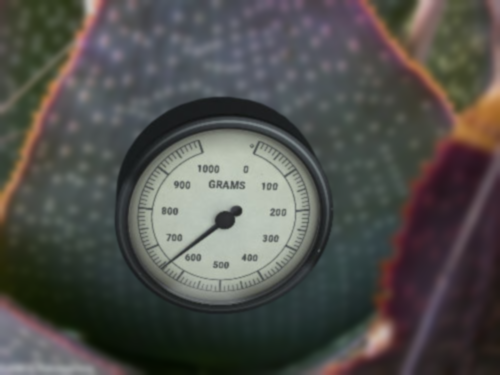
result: 650; g
